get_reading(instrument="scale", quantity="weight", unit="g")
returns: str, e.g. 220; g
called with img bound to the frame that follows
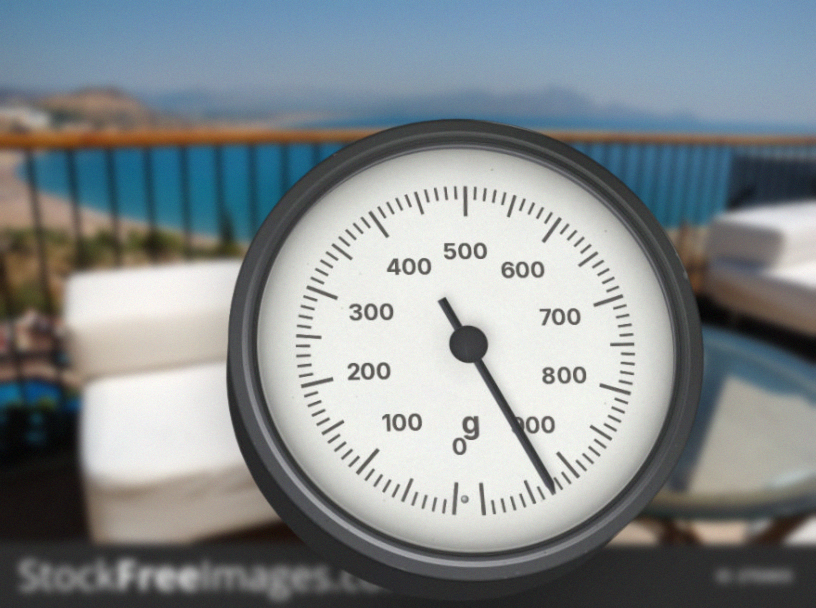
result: 930; g
